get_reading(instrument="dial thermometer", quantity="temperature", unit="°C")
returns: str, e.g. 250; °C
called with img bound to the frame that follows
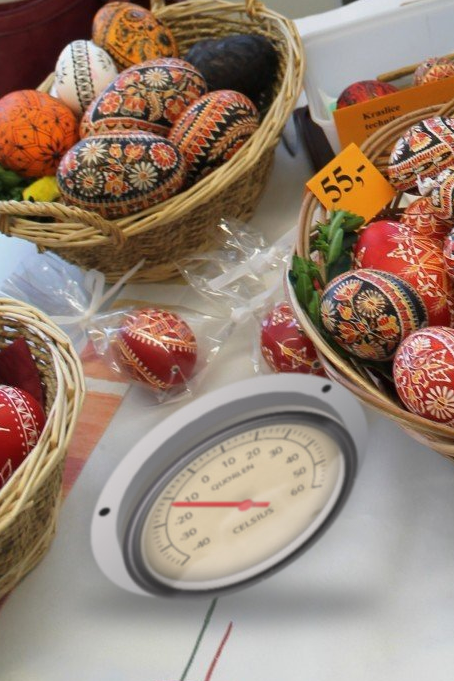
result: -10; °C
